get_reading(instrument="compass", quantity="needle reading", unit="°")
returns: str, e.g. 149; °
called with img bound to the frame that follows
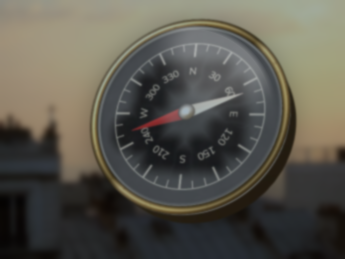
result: 250; °
